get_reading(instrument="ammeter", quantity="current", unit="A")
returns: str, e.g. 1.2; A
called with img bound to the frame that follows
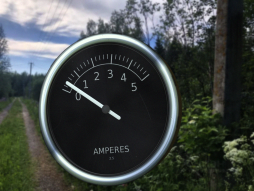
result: 0.4; A
